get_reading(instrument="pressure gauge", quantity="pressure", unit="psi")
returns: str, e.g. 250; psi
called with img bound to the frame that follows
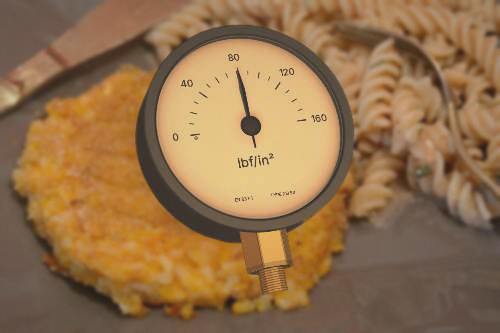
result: 80; psi
